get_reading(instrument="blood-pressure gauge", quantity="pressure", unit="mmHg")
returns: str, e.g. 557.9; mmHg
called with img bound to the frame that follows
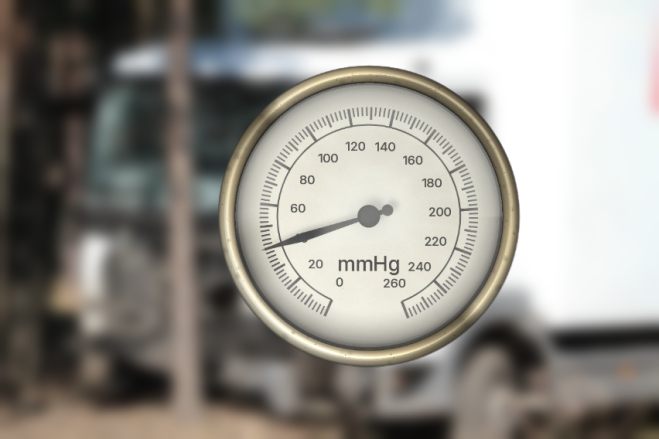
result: 40; mmHg
